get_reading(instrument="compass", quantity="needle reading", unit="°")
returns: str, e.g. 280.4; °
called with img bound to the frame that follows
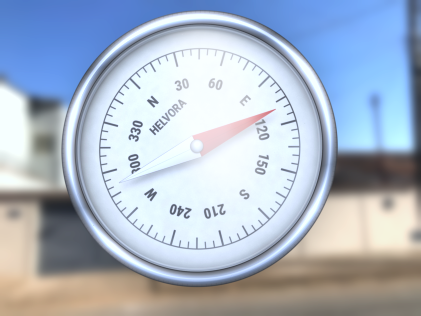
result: 110; °
